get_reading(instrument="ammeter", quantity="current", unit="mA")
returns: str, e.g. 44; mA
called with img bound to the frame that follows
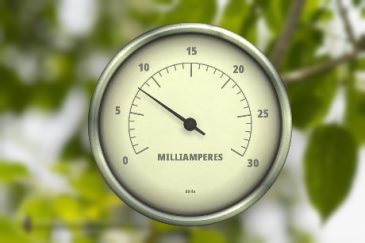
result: 8; mA
